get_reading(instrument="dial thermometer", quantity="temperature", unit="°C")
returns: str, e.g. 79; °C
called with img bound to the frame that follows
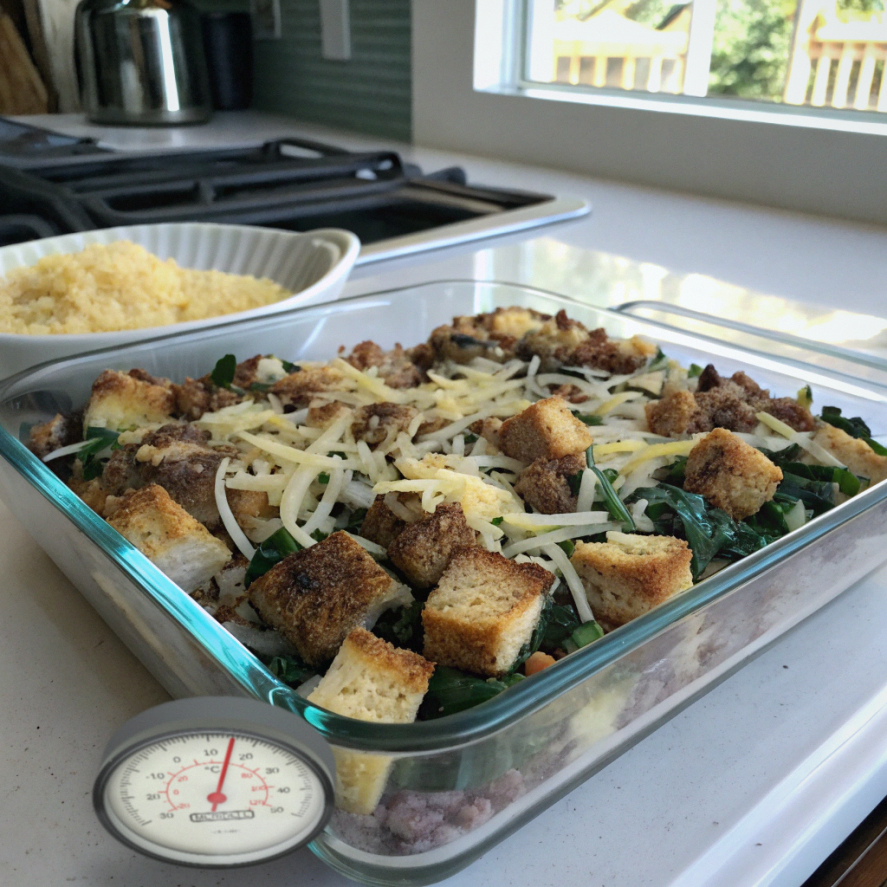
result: 15; °C
